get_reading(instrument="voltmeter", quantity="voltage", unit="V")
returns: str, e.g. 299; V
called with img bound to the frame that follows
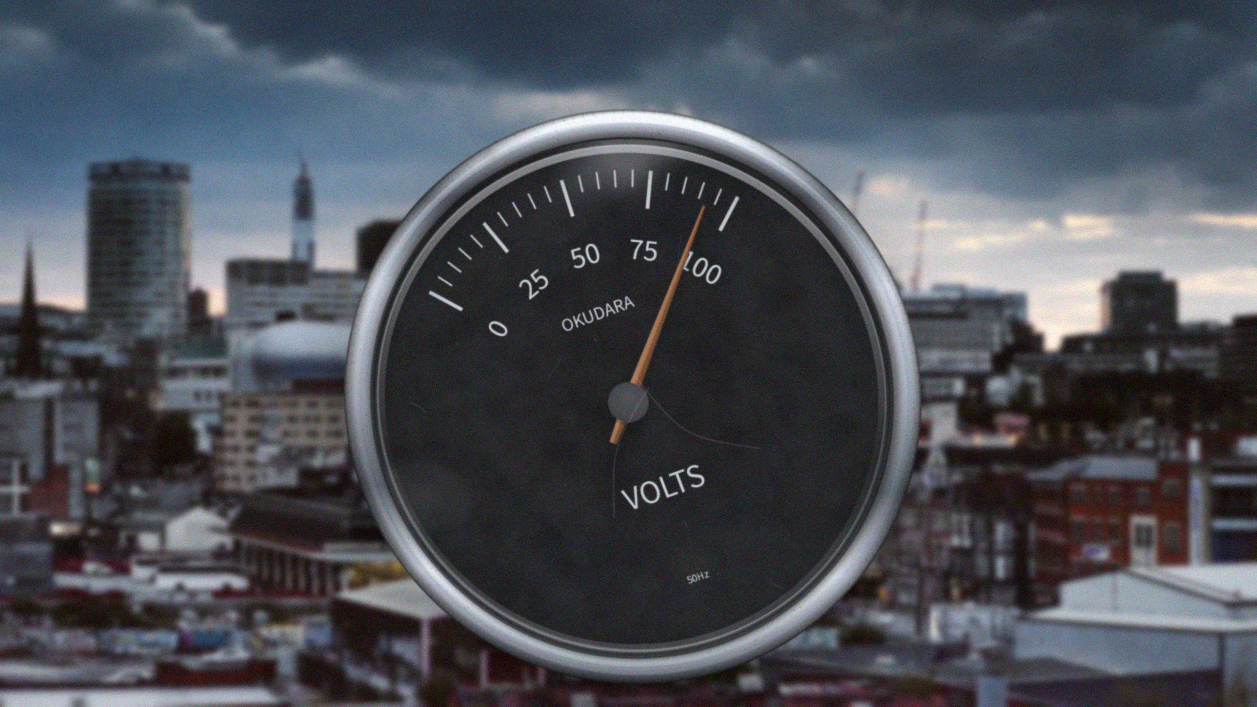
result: 92.5; V
